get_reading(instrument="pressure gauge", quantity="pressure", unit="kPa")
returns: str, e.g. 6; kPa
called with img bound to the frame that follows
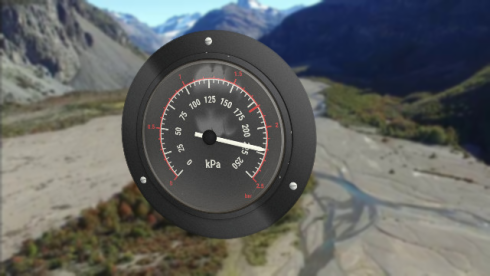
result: 220; kPa
